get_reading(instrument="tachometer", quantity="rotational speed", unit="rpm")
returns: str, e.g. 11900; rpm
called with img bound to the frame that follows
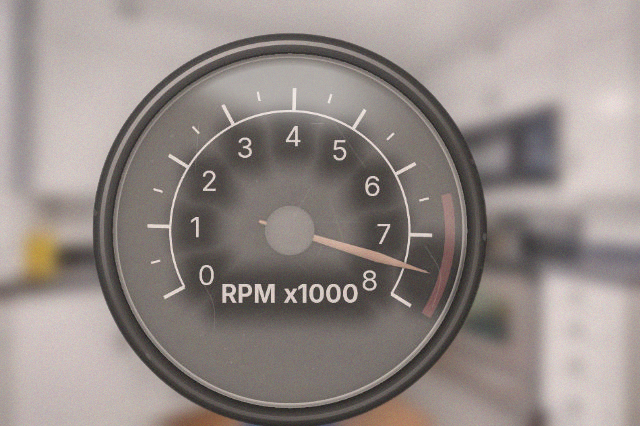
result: 7500; rpm
